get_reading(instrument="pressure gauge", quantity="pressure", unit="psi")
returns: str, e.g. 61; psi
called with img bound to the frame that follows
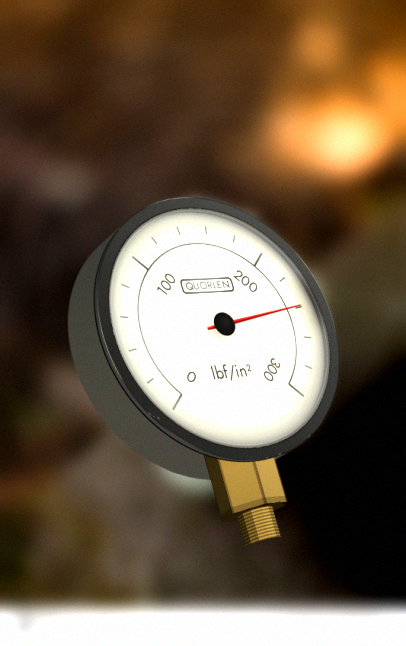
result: 240; psi
